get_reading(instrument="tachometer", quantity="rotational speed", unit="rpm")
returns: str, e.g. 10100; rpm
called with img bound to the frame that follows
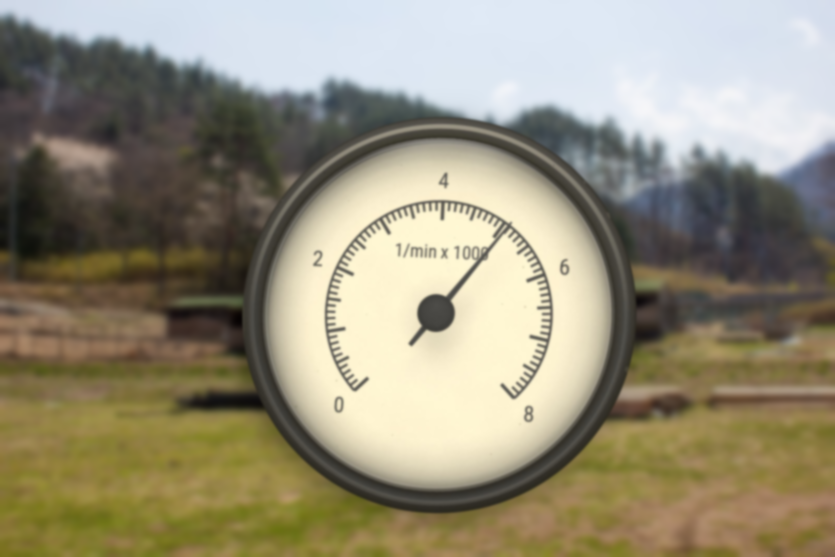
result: 5100; rpm
